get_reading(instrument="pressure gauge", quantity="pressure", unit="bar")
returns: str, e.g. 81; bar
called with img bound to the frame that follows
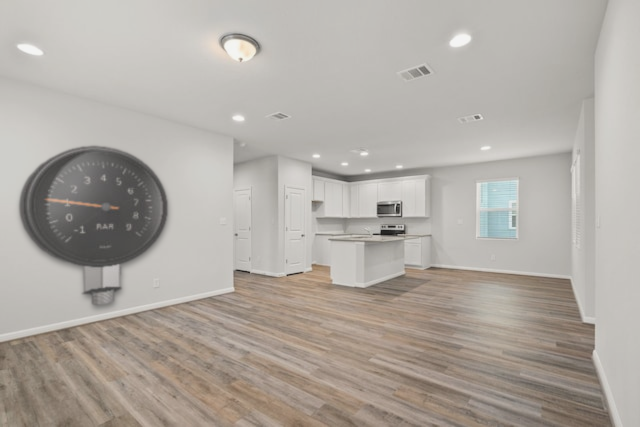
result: 1; bar
